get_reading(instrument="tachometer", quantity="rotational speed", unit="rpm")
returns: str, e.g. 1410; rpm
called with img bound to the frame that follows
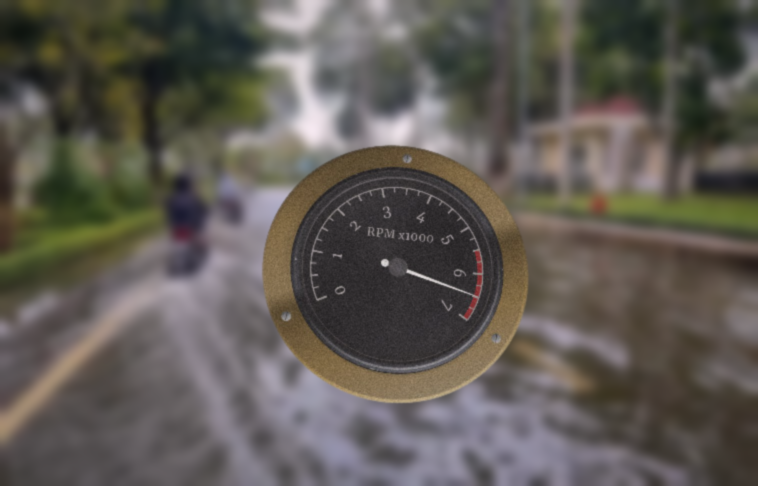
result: 6500; rpm
